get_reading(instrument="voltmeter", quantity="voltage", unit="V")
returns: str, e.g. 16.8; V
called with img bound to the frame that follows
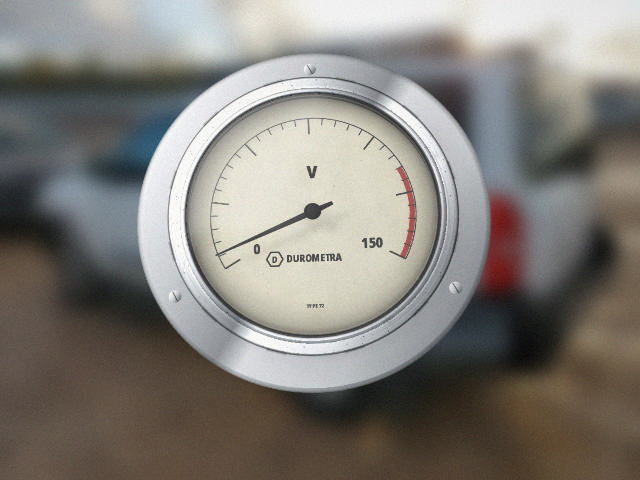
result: 5; V
